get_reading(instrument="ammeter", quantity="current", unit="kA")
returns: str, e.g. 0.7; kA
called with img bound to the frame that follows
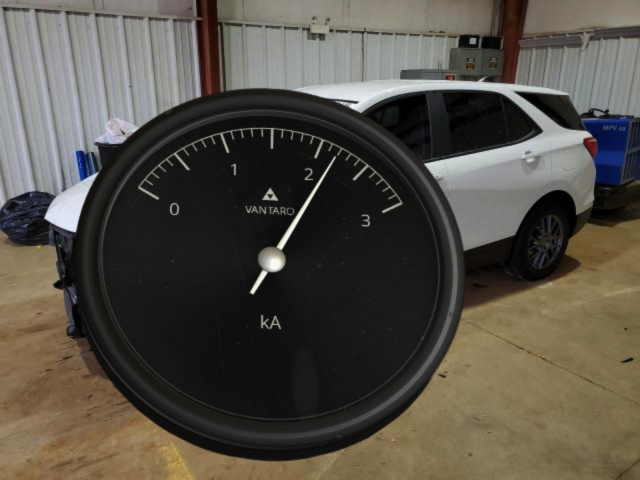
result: 2.2; kA
